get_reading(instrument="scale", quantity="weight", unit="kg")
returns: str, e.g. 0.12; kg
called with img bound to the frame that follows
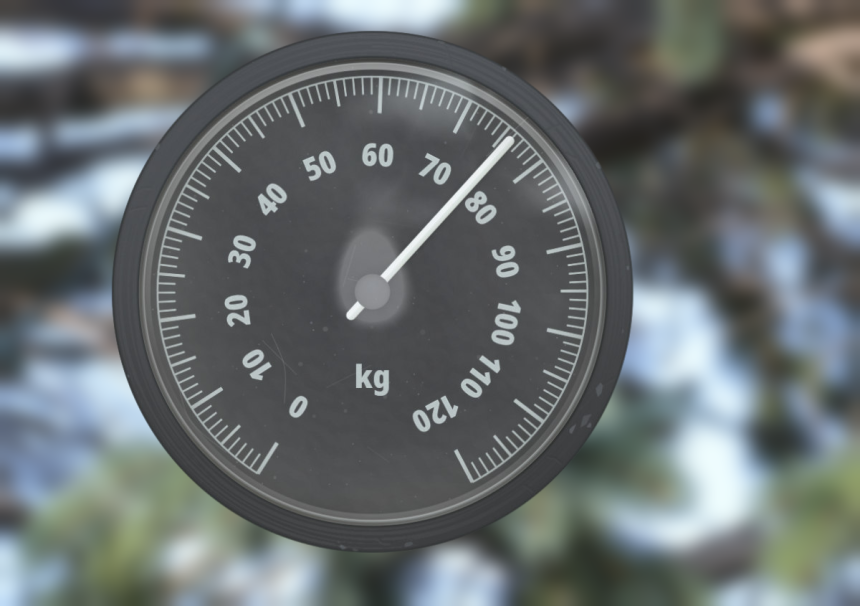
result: 76; kg
